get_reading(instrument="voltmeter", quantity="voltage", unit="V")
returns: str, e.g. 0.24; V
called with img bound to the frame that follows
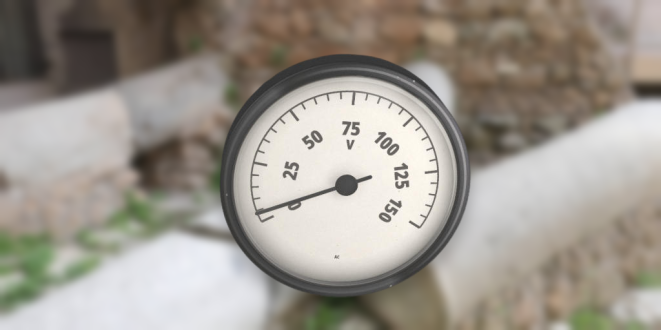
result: 5; V
